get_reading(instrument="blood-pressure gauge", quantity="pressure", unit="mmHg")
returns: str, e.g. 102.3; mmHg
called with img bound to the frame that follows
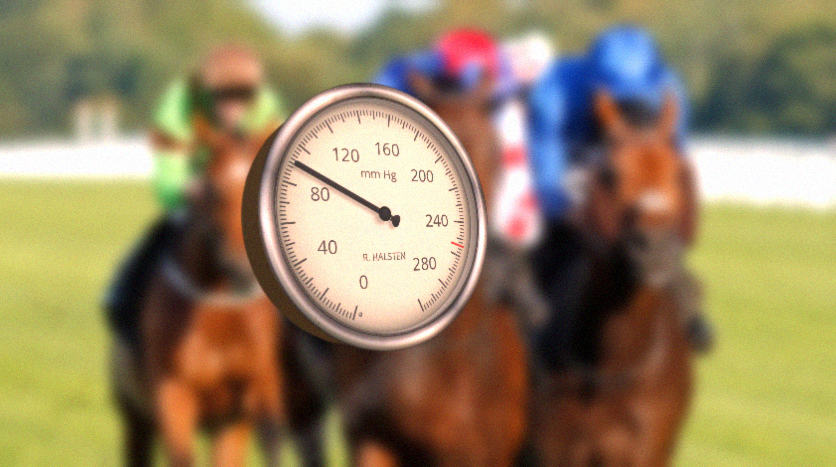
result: 90; mmHg
